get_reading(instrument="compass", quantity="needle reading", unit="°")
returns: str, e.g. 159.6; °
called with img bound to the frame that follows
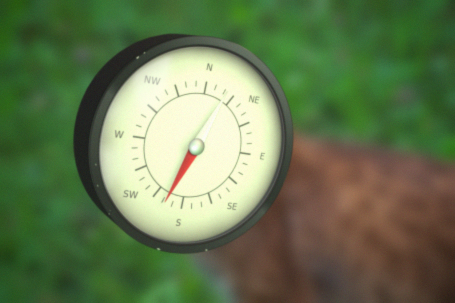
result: 200; °
